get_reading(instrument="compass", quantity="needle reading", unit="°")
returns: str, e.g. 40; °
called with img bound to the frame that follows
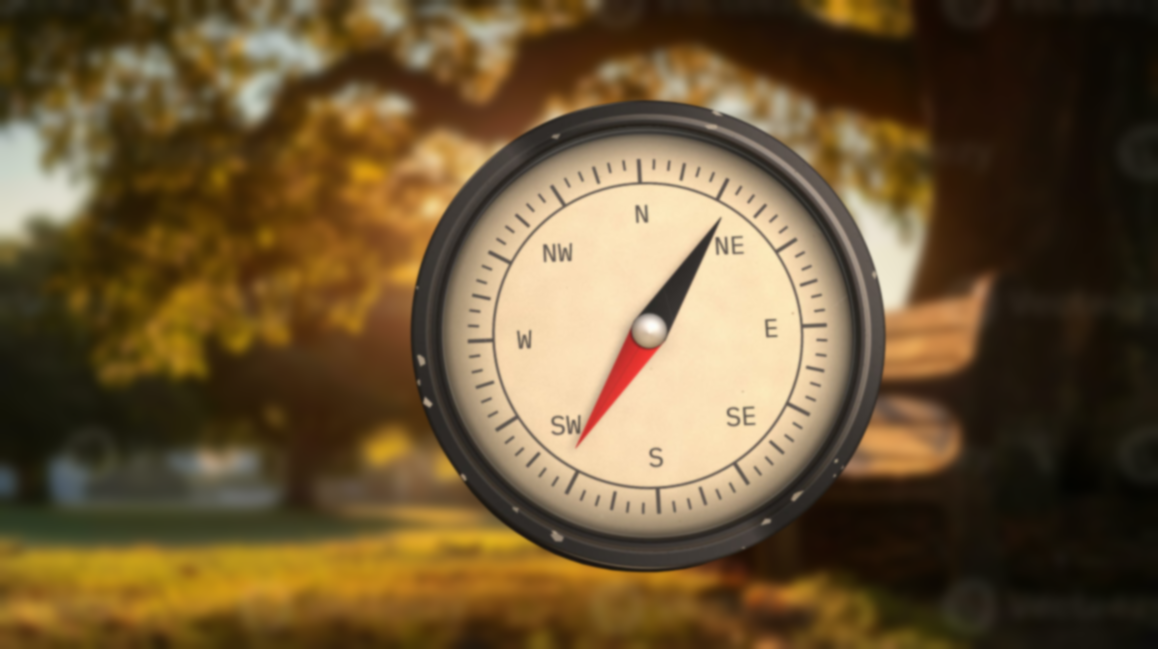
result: 215; °
